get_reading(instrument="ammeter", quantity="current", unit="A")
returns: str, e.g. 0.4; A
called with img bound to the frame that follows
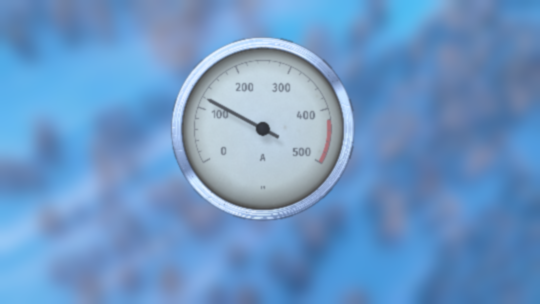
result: 120; A
